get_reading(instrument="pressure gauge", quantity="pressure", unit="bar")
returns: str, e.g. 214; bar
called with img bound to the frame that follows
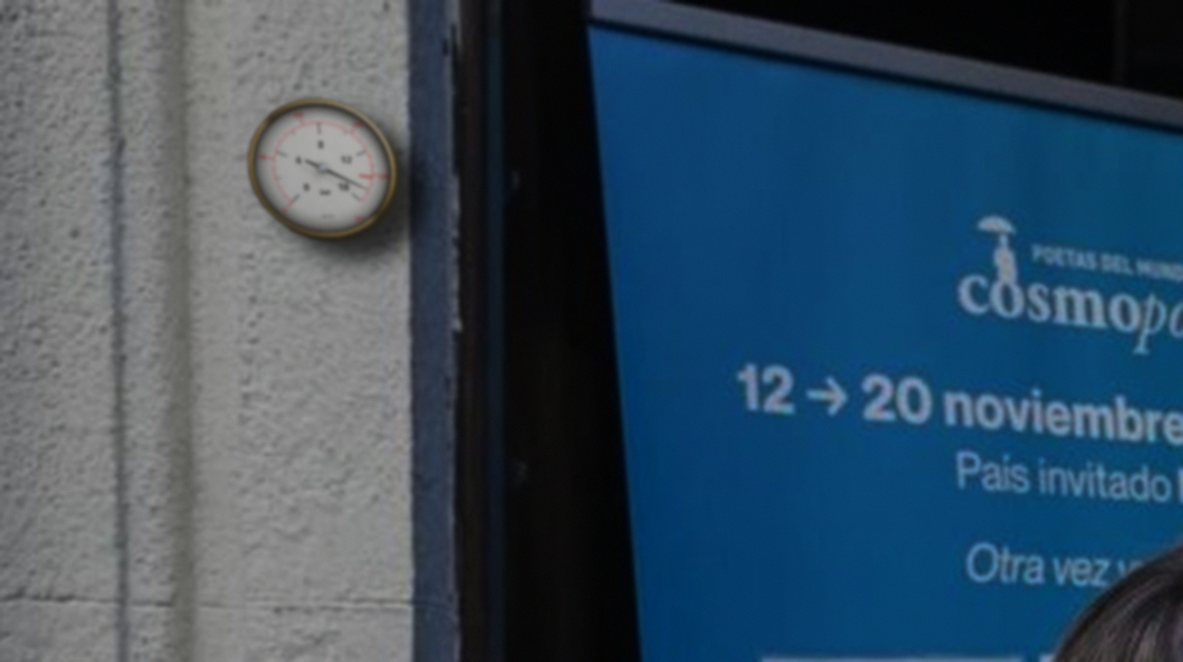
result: 15; bar
